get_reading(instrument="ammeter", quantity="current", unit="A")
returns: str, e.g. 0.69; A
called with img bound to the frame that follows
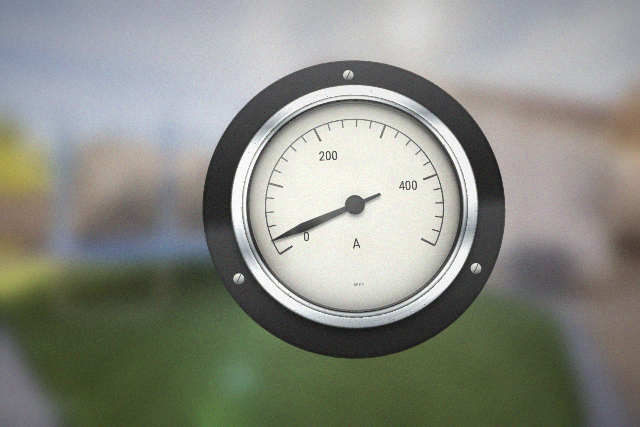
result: 20; A
